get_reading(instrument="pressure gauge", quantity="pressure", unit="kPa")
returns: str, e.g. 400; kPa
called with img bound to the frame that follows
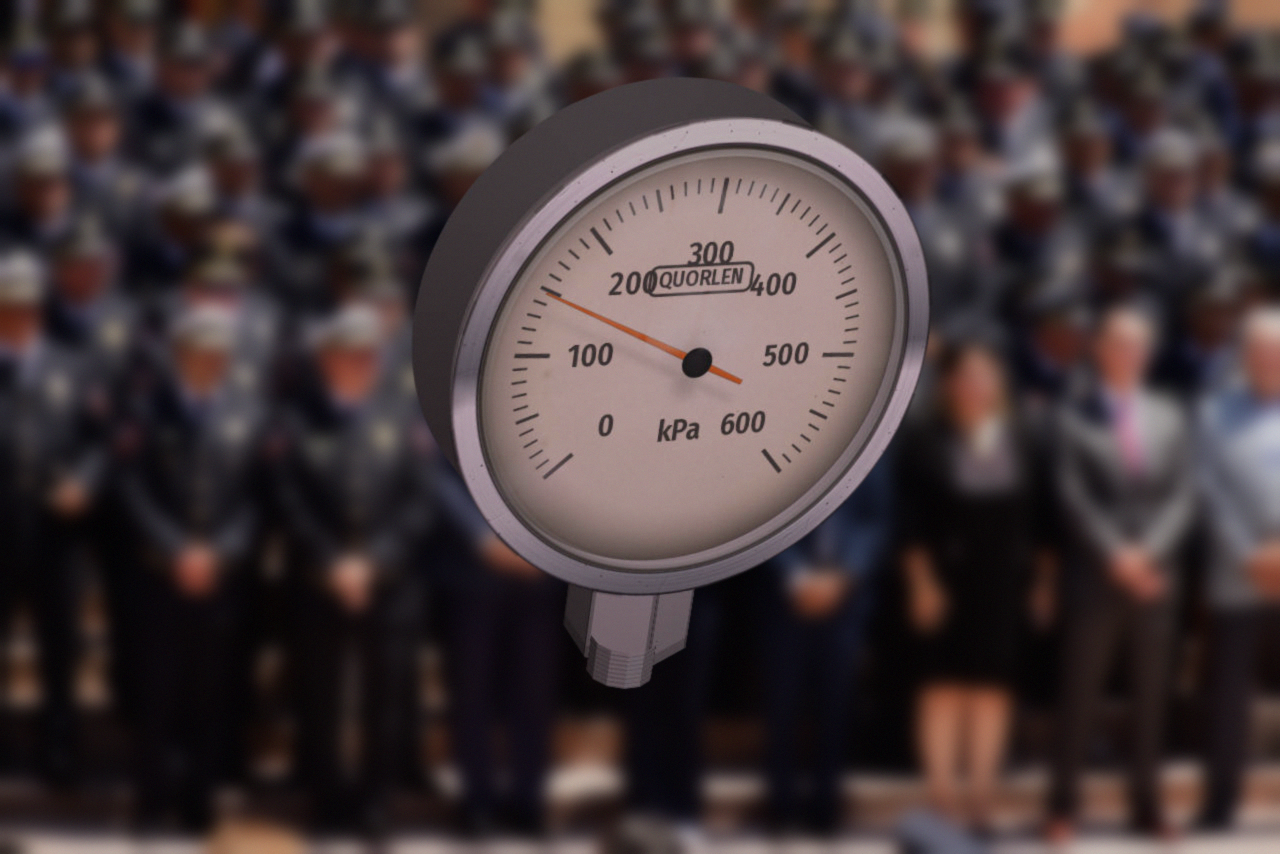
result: 150; kPa
